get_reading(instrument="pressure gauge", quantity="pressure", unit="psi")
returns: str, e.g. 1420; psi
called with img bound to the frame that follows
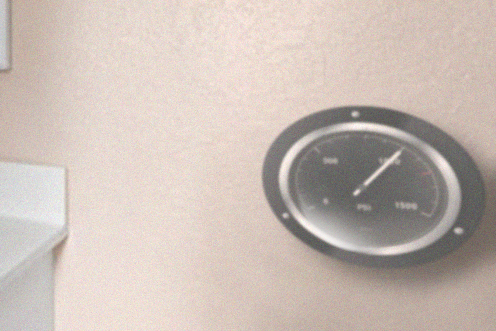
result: 1000; psi
